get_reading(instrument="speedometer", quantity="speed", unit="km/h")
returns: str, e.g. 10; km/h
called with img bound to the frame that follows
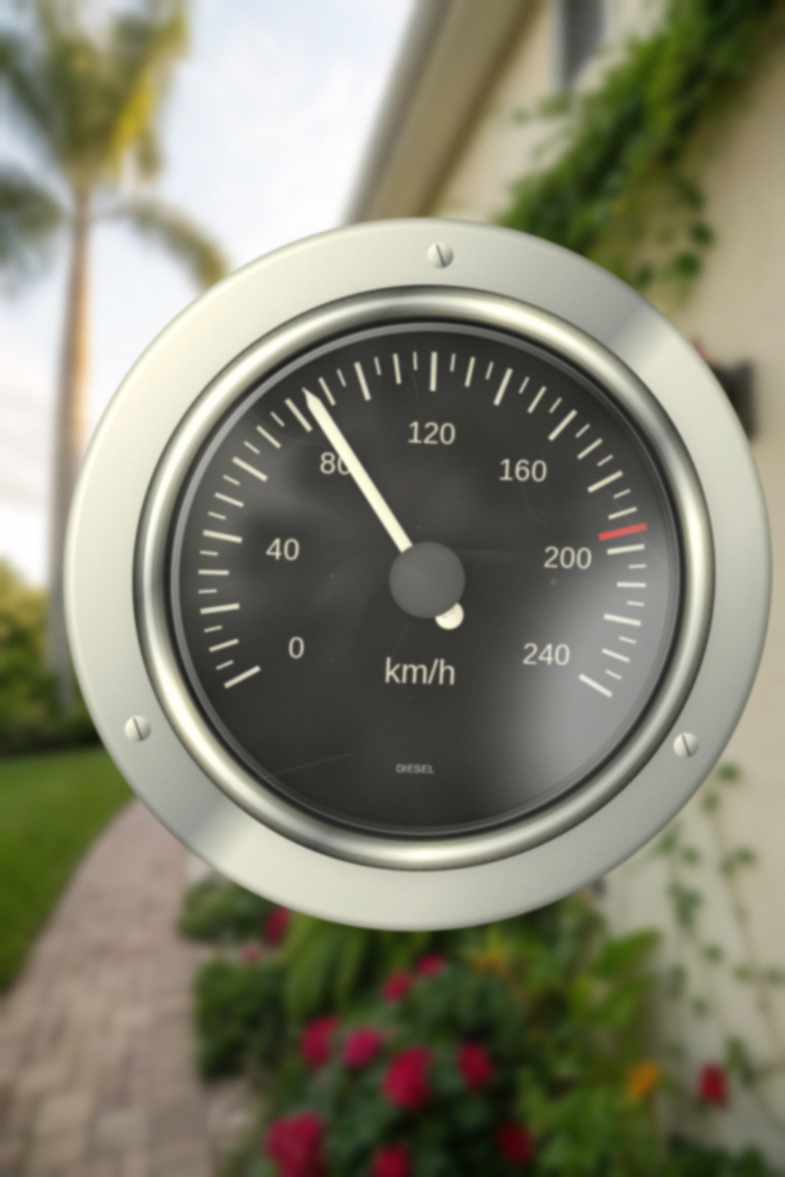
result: 85; km/h
